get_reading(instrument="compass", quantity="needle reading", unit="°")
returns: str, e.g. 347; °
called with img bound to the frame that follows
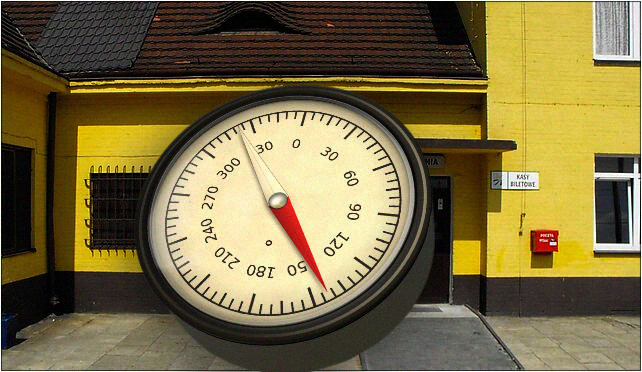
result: 142.5; °
